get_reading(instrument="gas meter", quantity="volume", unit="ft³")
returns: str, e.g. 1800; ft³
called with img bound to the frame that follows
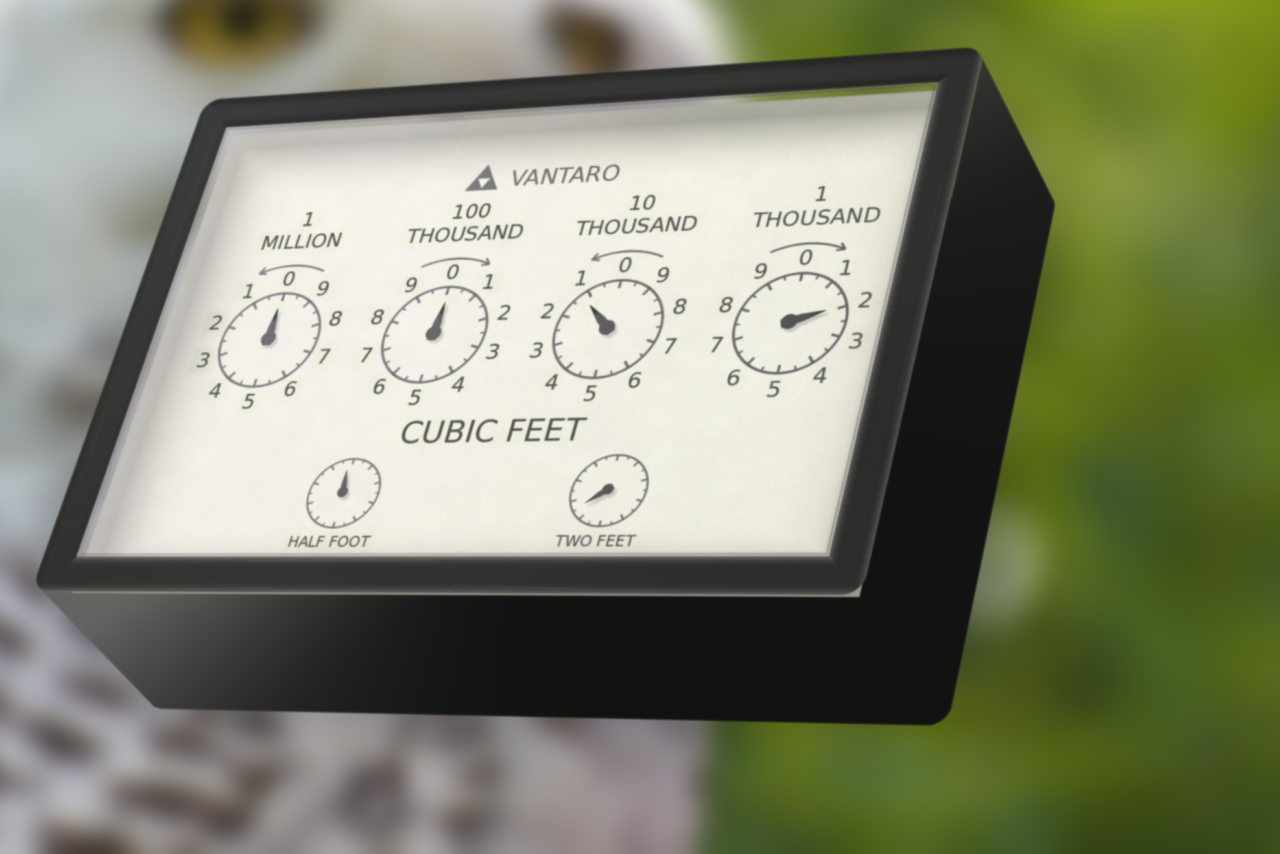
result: 1200; ft³
